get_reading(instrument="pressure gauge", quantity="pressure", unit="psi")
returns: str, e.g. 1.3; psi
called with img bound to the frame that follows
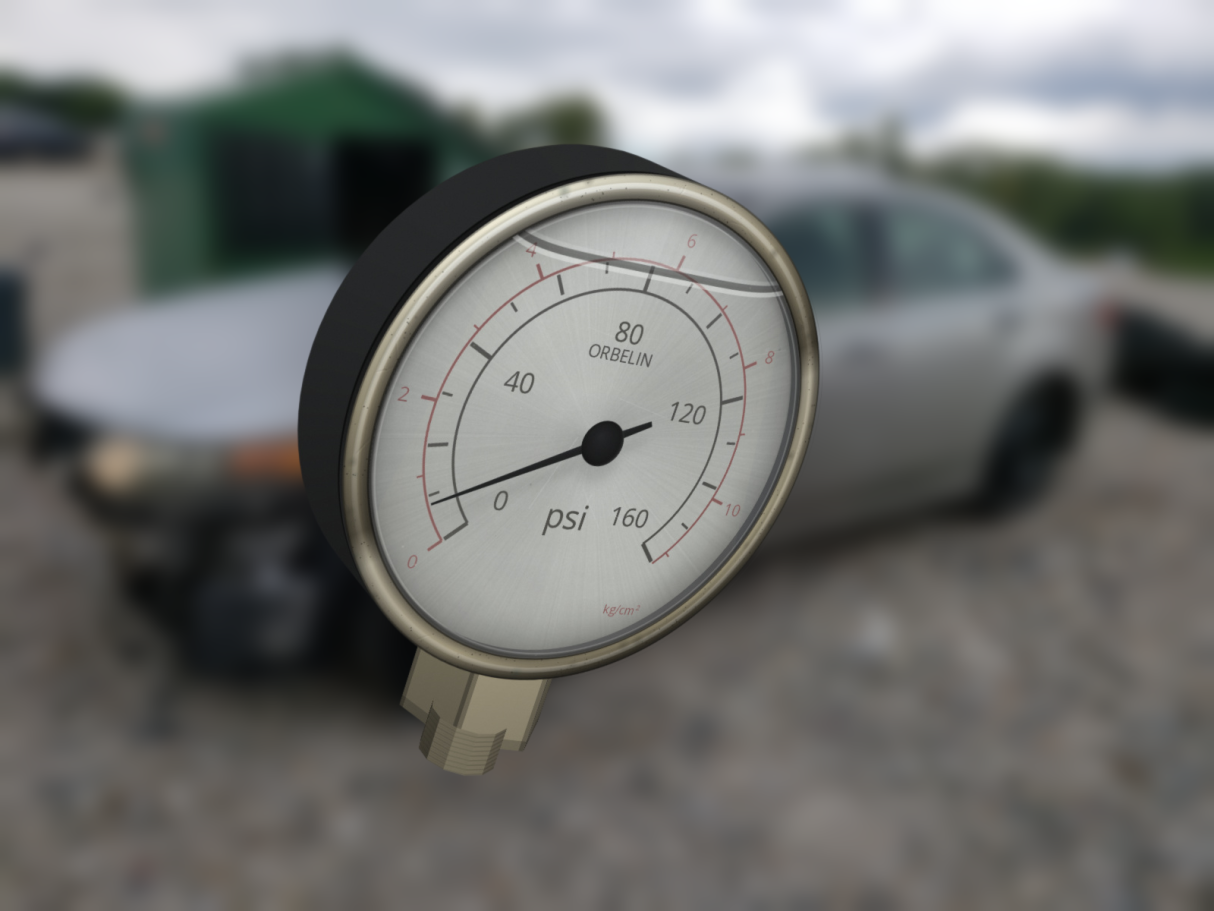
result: 10; psi
